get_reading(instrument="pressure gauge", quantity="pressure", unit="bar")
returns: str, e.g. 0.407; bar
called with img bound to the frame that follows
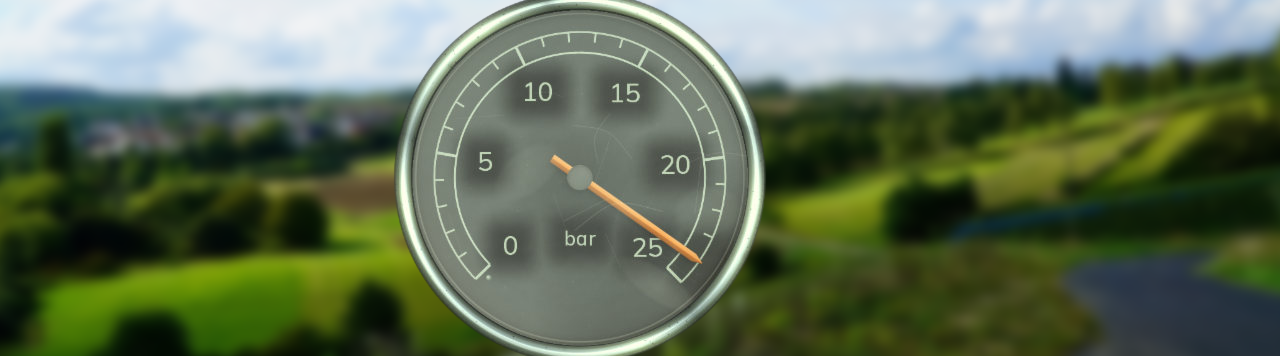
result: 24; bar
